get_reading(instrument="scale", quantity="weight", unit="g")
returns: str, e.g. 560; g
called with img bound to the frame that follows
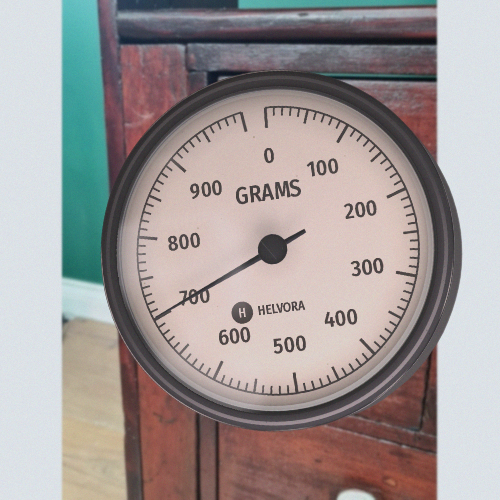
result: 700; g
